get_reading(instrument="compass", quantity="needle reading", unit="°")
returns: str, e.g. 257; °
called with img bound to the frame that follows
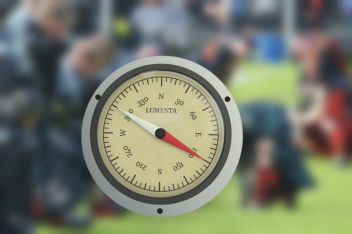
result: 120; °
